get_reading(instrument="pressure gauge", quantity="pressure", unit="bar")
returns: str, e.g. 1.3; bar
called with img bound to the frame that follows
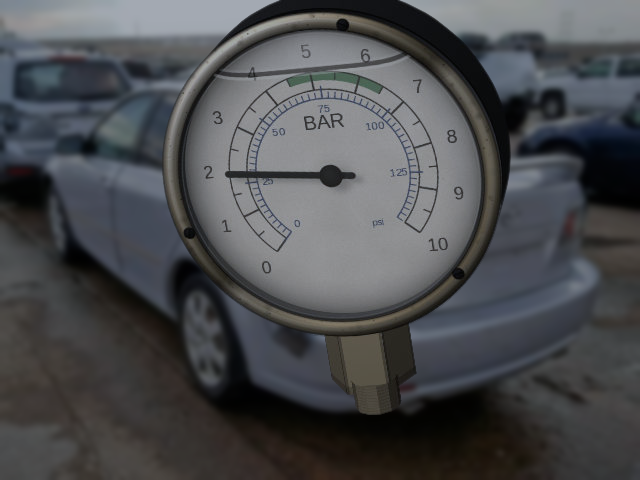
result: 2; bar
